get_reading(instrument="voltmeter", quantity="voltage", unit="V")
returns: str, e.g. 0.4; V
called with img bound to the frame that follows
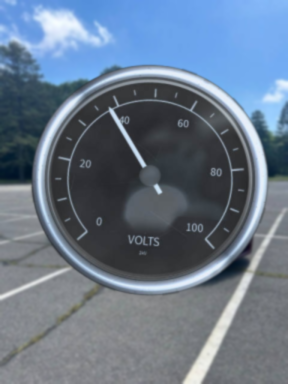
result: 37.5; V
